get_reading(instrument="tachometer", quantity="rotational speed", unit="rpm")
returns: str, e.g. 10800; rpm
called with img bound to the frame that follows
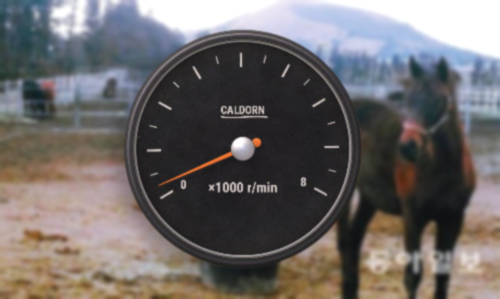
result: 250; rpm
